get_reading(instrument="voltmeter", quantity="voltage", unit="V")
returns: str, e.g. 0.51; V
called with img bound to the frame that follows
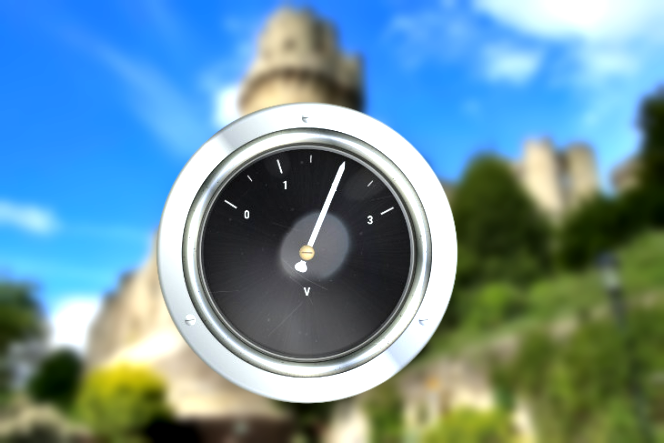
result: 2; V
